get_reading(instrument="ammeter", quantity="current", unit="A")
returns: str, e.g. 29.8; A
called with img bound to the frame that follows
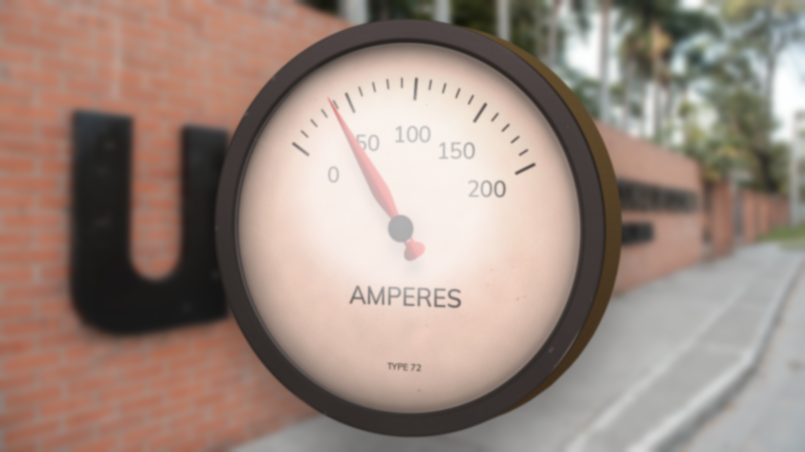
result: 40; A
